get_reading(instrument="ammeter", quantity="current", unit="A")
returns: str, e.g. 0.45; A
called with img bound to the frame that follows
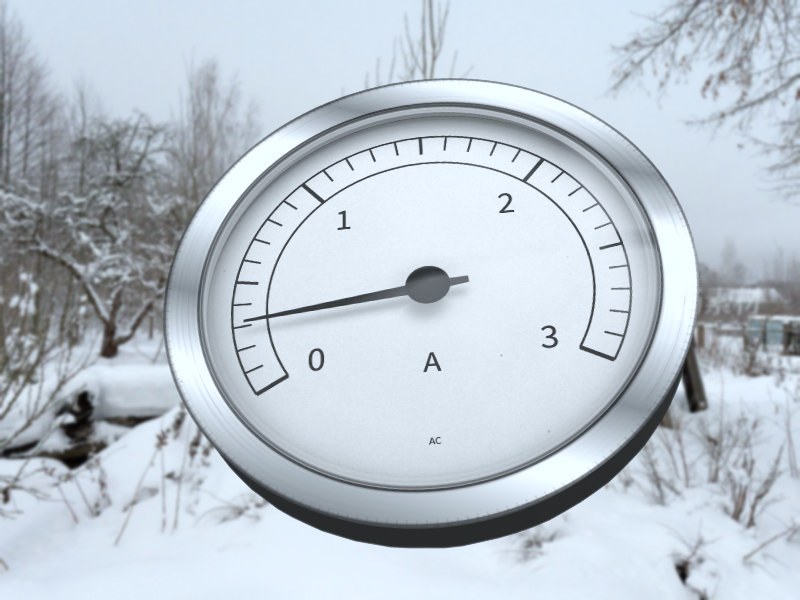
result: 0.3; A
